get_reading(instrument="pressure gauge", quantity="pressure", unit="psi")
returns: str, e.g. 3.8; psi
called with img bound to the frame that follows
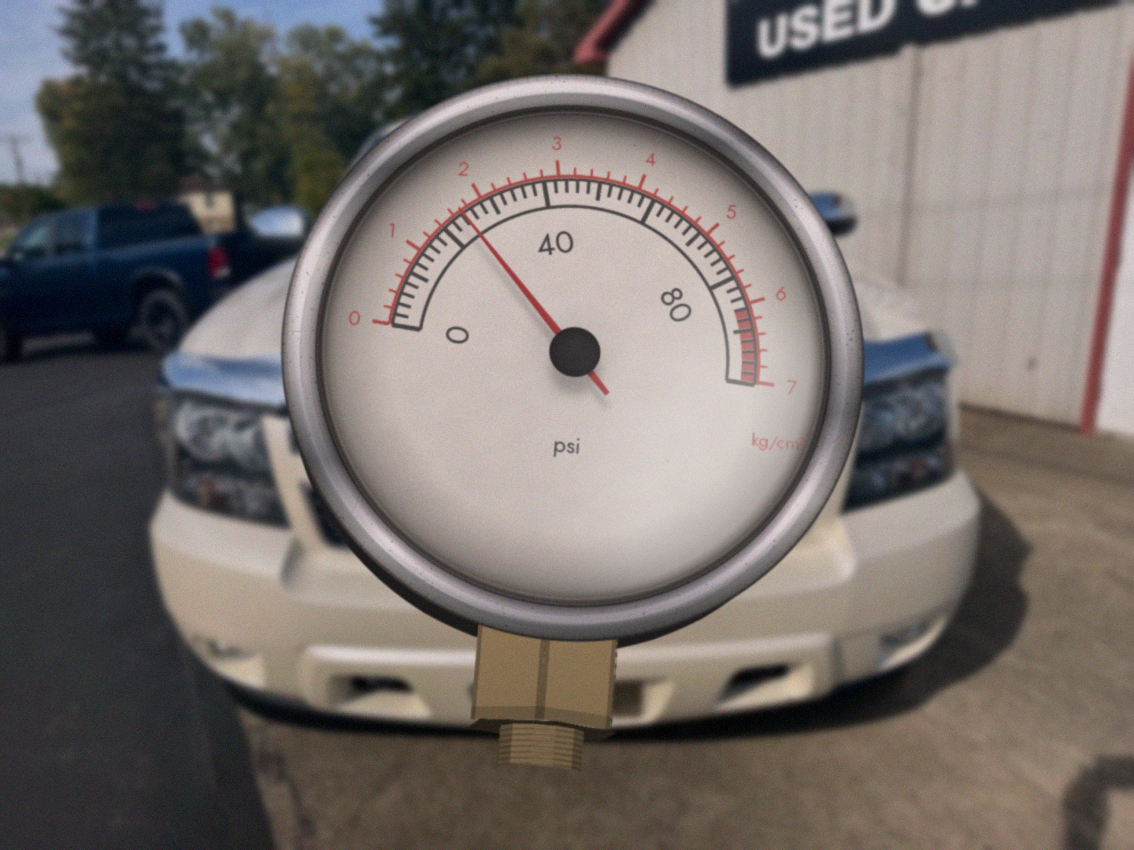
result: 24; psi
